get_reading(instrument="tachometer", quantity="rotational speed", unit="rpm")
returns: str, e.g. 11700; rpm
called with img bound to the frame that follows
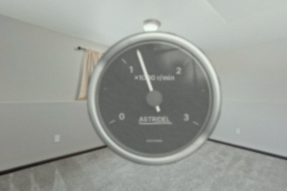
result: 1250; rpm
